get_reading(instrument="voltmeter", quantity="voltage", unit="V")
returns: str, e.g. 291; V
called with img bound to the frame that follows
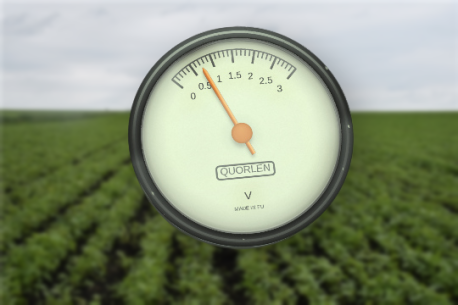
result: 0.7; V
